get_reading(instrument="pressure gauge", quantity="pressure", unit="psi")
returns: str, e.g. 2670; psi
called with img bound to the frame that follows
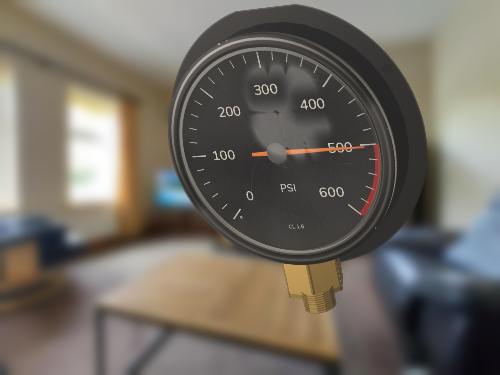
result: 500; psi
